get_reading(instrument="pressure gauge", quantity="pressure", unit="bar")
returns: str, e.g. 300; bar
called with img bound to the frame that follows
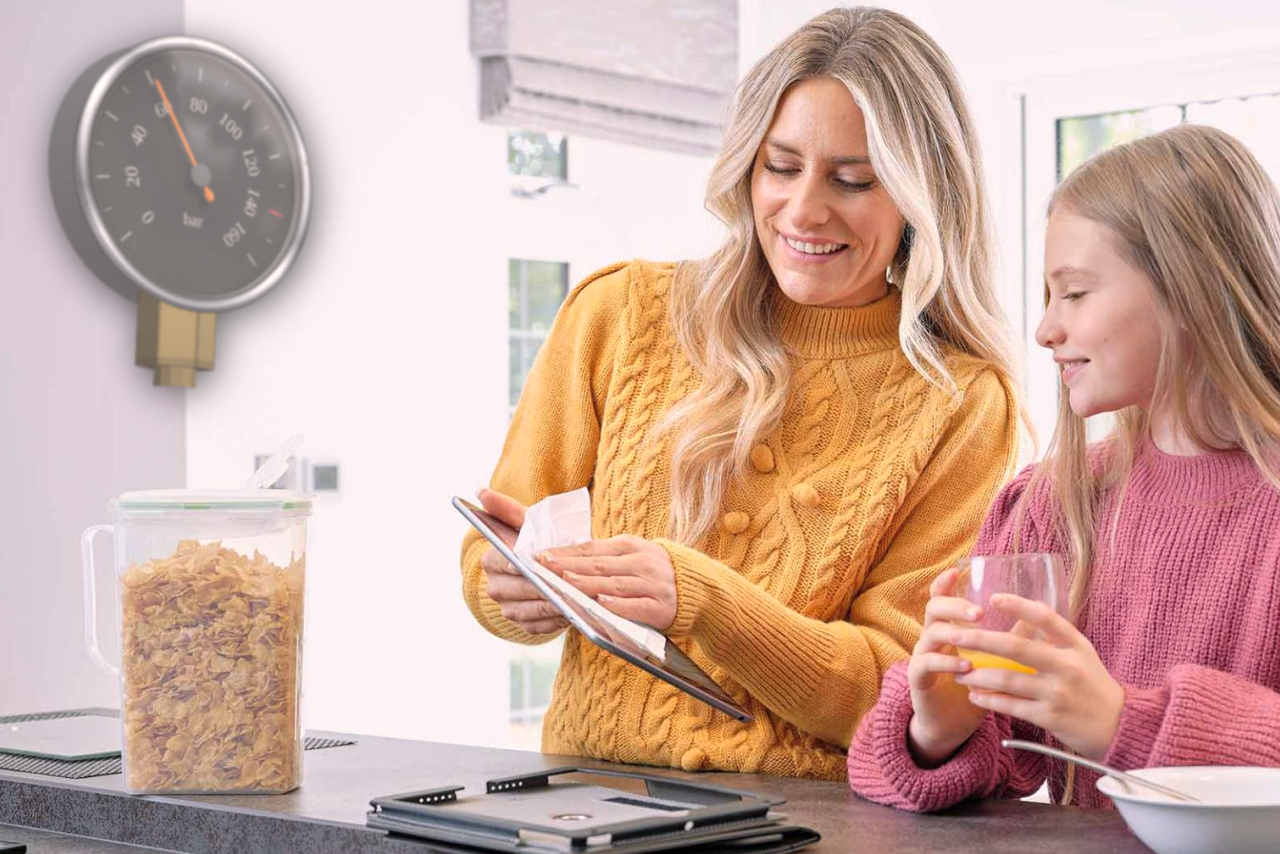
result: 60; bar
